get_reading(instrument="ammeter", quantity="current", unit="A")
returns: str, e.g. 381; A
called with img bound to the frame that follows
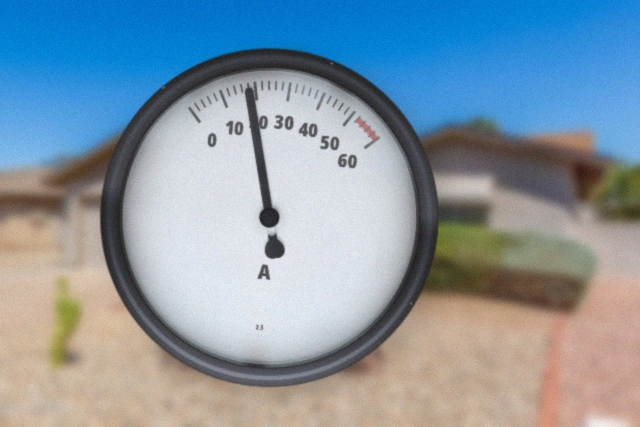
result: 18; A
